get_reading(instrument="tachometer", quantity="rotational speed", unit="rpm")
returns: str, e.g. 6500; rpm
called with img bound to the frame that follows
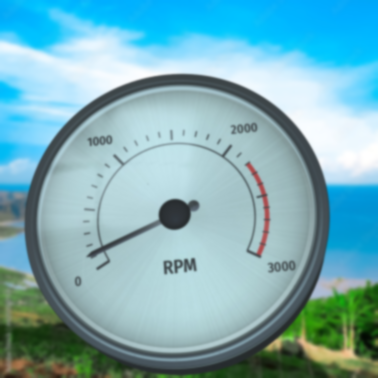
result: 100; rpm
